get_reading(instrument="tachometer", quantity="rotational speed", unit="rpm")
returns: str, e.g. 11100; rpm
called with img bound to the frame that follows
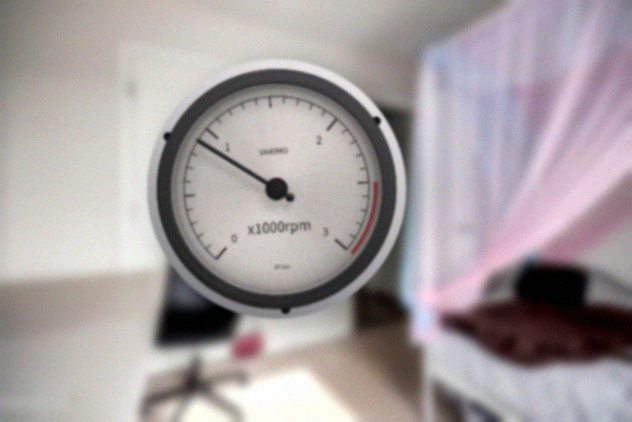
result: 900; rpm
